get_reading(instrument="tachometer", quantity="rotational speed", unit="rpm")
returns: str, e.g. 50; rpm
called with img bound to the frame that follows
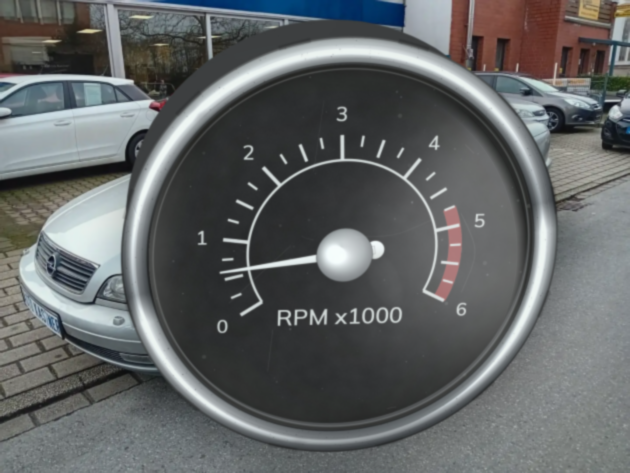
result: 625; rpm
